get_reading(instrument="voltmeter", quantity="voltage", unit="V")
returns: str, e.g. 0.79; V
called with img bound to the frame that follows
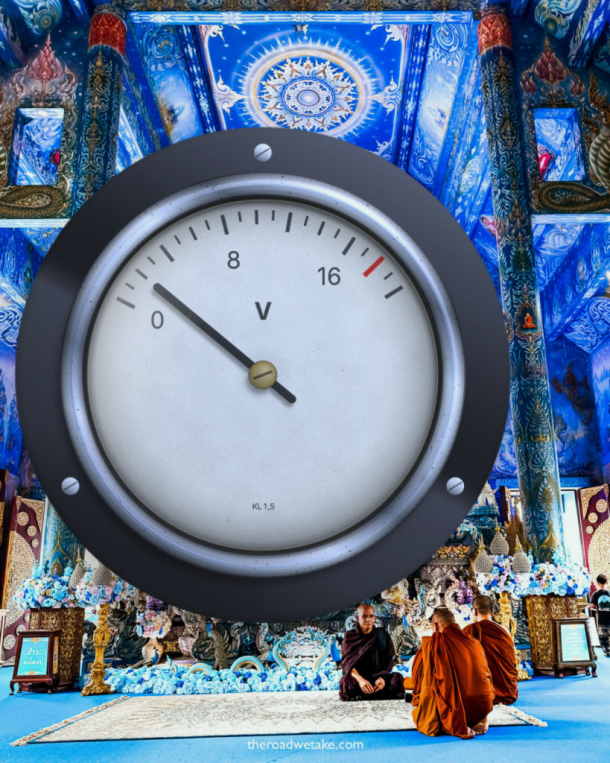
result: 2; V
